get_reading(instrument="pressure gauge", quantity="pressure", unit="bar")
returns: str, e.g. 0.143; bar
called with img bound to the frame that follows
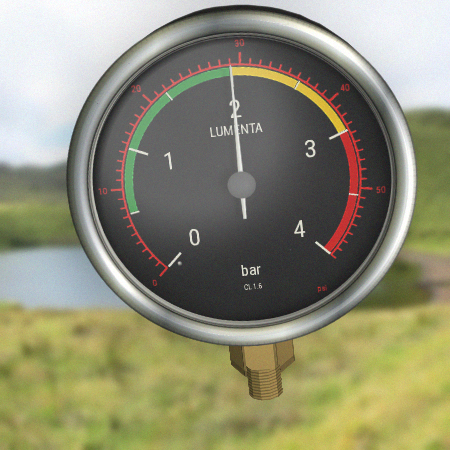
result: 2; bar
